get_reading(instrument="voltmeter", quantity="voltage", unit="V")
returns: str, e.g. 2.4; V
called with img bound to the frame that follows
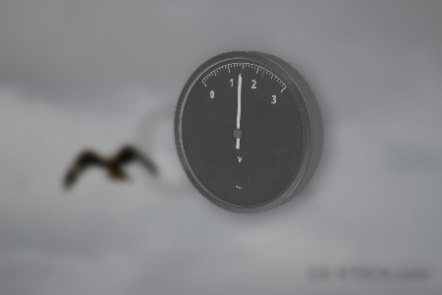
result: 1.5; V
